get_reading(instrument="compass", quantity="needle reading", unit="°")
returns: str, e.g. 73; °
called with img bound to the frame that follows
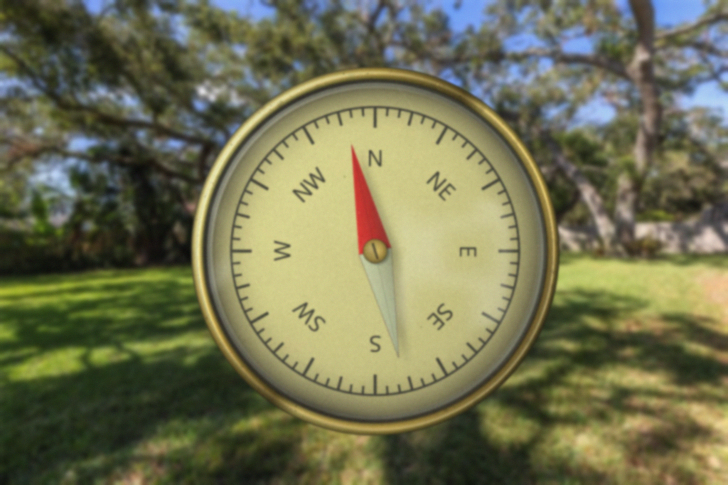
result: 347.5; °
